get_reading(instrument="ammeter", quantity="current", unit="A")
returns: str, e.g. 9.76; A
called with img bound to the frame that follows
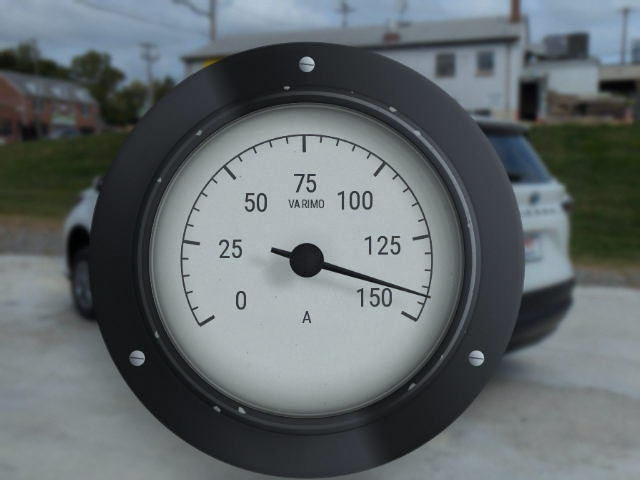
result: 142.5; A
